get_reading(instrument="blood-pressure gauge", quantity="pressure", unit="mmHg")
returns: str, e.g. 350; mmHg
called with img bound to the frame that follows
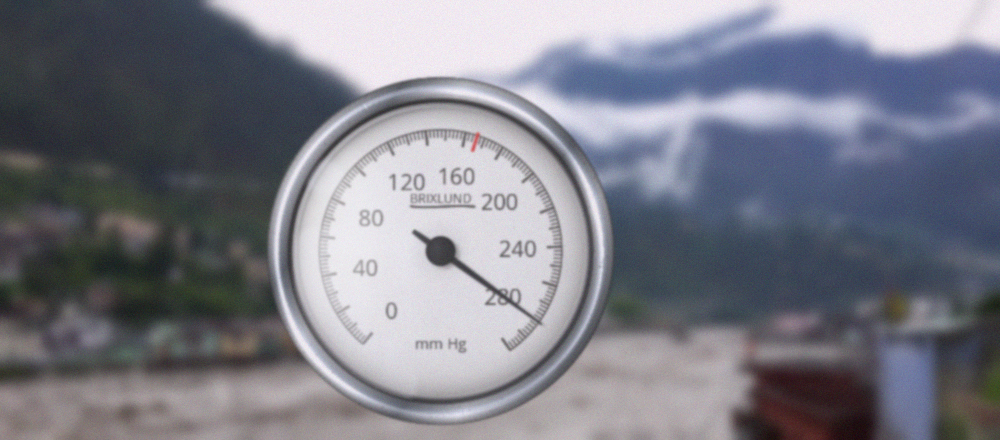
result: 280; mmHg
